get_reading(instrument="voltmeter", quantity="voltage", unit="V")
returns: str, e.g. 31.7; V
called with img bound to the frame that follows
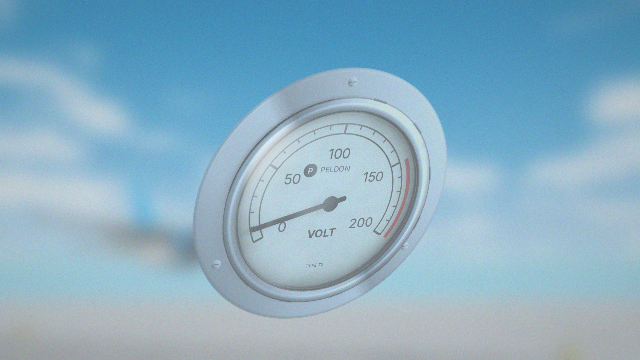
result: 10; V
